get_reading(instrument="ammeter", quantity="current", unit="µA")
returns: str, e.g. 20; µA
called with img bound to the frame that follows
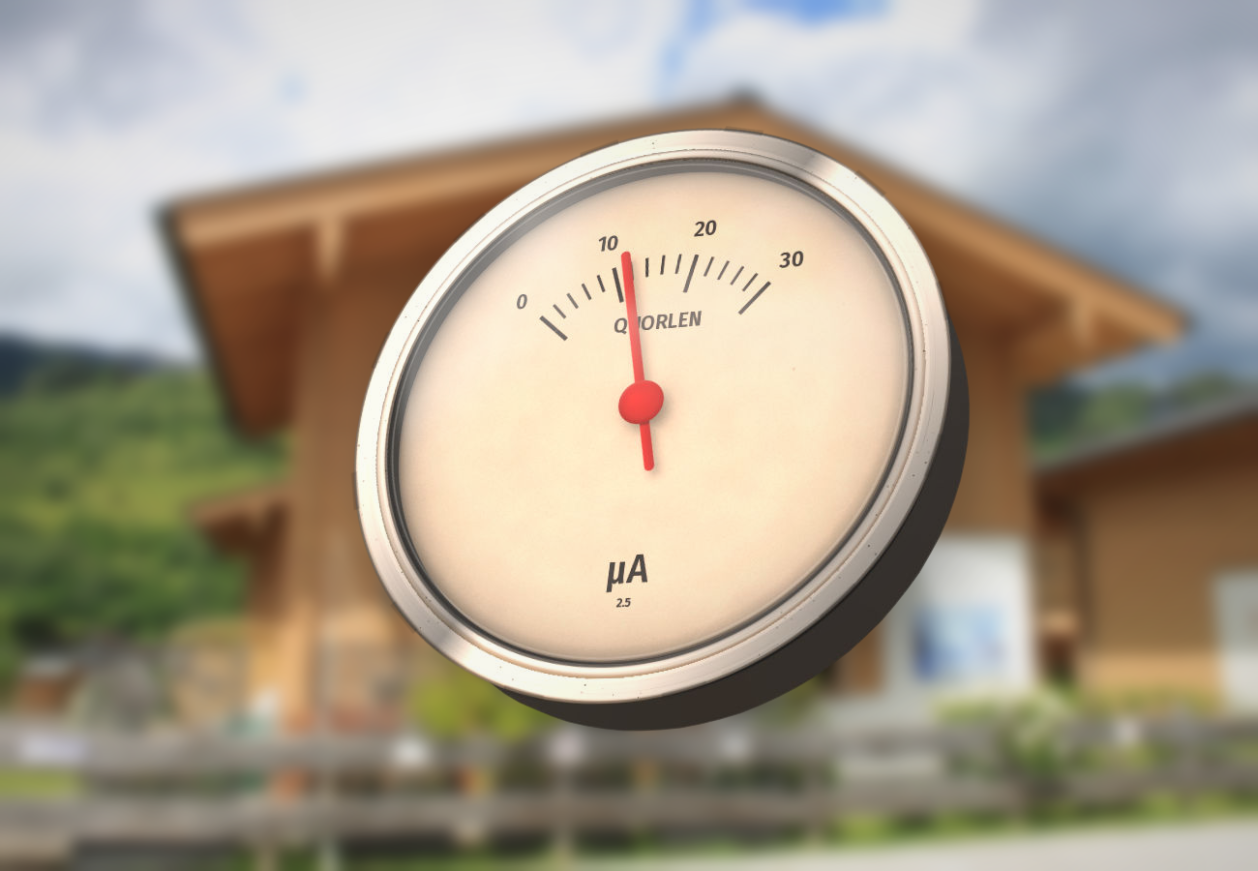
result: 12; µA
